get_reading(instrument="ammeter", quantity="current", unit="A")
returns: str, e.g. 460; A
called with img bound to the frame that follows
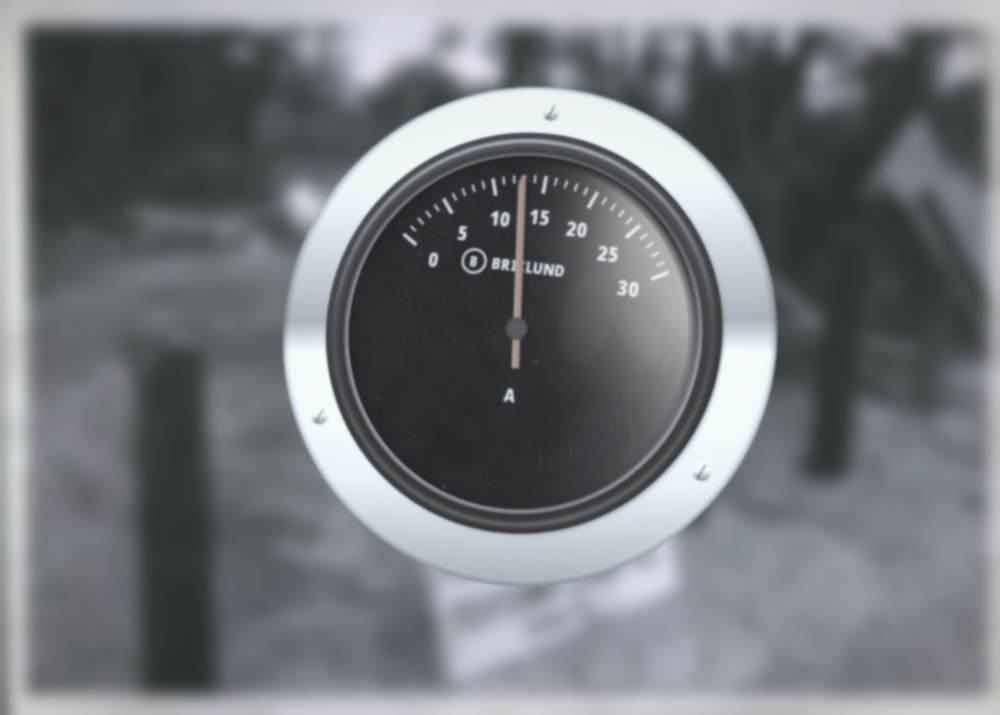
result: 13; A
